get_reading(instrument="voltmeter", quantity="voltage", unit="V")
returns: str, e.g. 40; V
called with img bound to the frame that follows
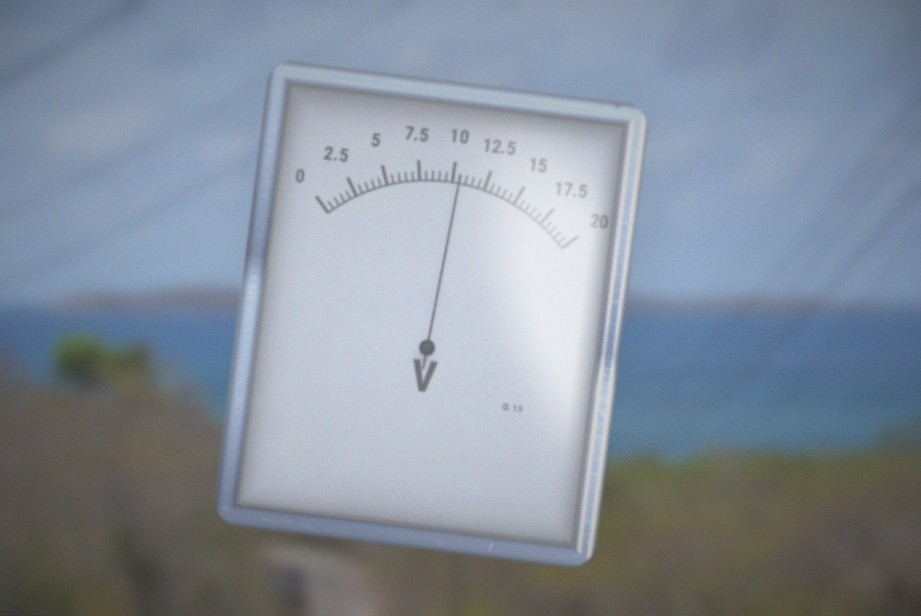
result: 10.5; V
